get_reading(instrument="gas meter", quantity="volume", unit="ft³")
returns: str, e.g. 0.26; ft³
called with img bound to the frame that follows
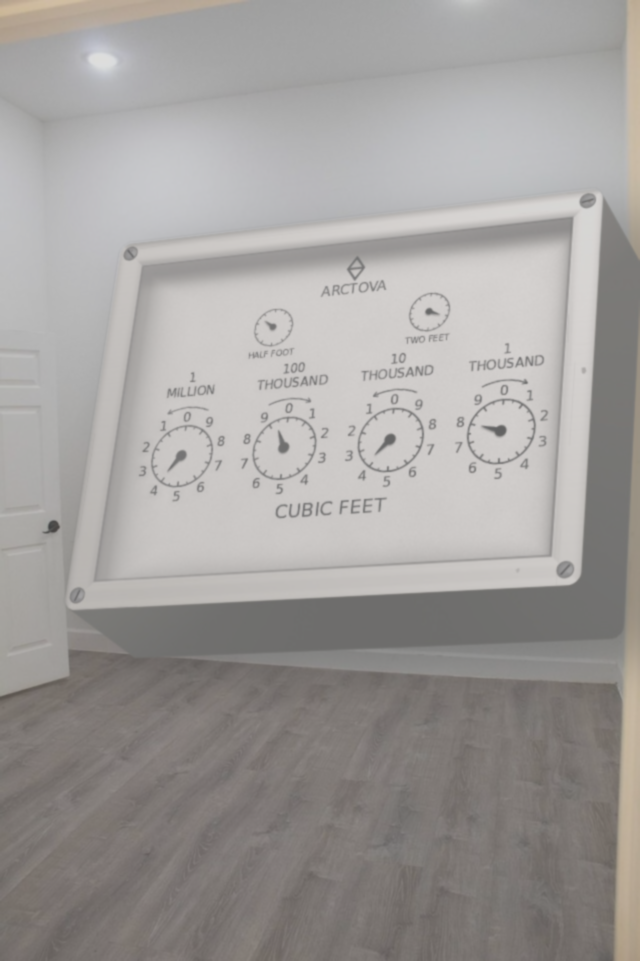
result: 393800; ft³
